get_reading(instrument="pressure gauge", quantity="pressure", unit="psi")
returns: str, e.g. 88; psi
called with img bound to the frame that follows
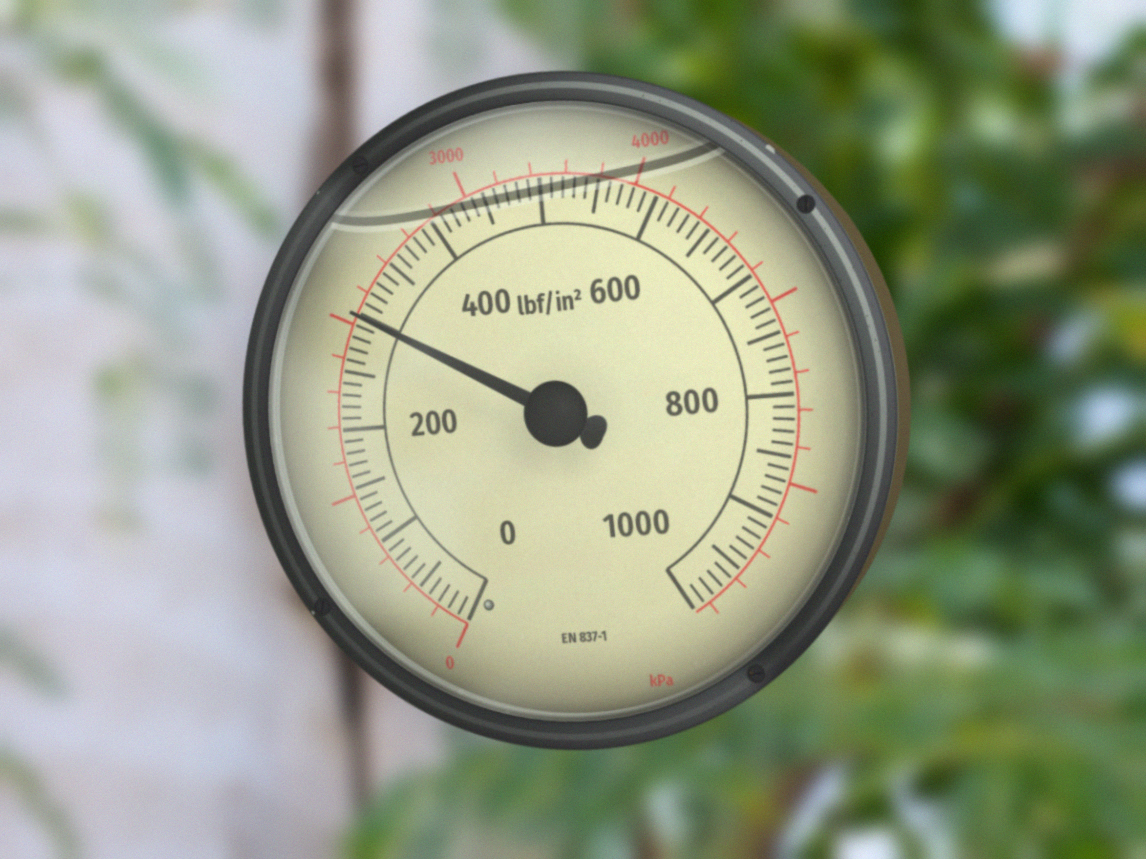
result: 300; psi
